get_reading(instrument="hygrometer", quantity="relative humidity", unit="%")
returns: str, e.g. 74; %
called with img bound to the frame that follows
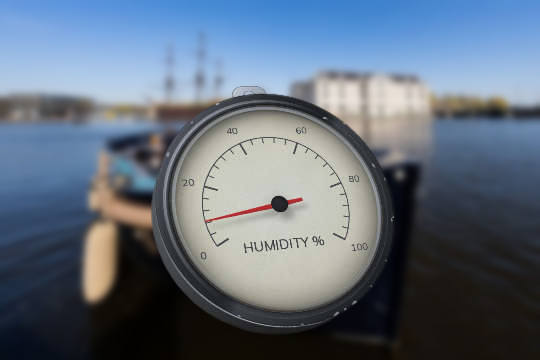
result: 8; %
